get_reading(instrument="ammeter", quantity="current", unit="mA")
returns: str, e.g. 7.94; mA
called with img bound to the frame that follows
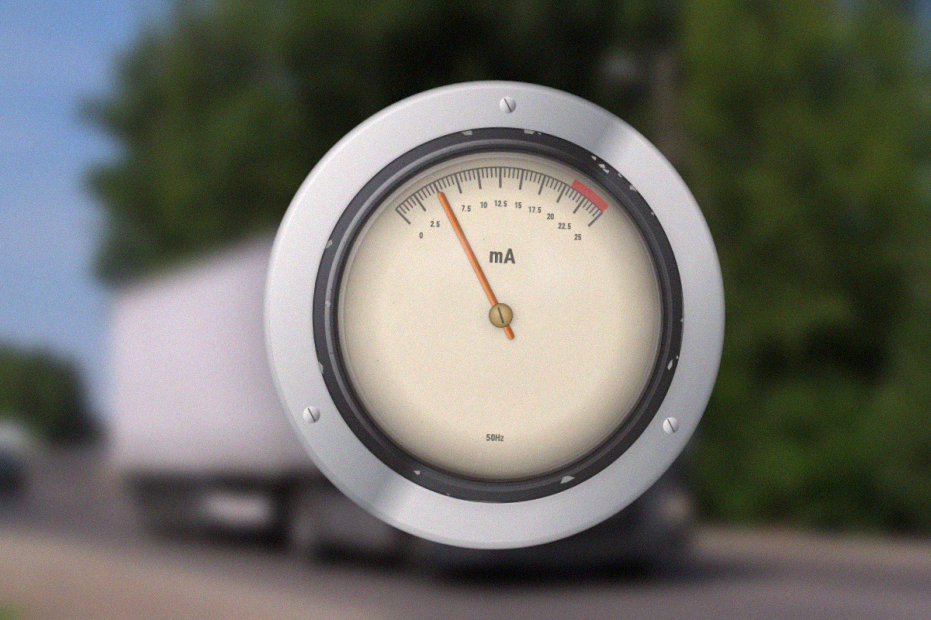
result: 5; mA
